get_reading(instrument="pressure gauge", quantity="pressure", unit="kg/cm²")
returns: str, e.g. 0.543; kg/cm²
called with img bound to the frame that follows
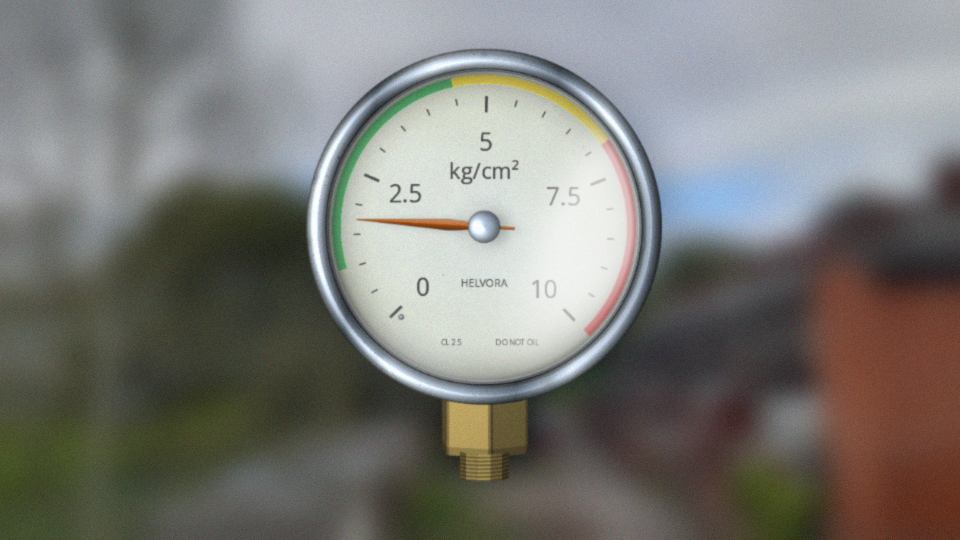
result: 1.75; kg/cm²
